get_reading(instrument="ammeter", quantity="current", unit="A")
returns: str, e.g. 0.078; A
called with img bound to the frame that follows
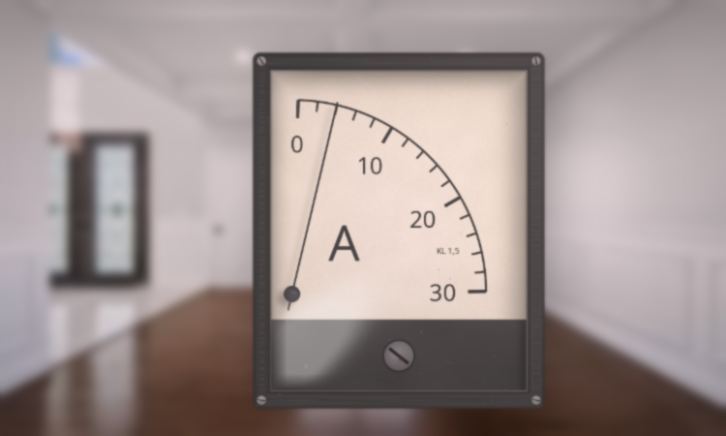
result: 4; A
